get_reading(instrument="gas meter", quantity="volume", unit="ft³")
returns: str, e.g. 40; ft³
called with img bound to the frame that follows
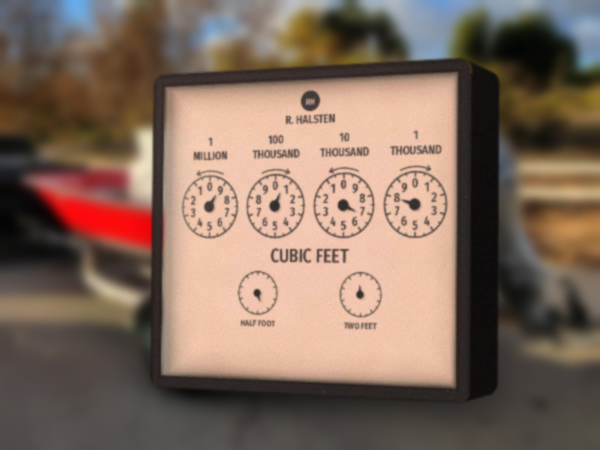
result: 906800; ft³
